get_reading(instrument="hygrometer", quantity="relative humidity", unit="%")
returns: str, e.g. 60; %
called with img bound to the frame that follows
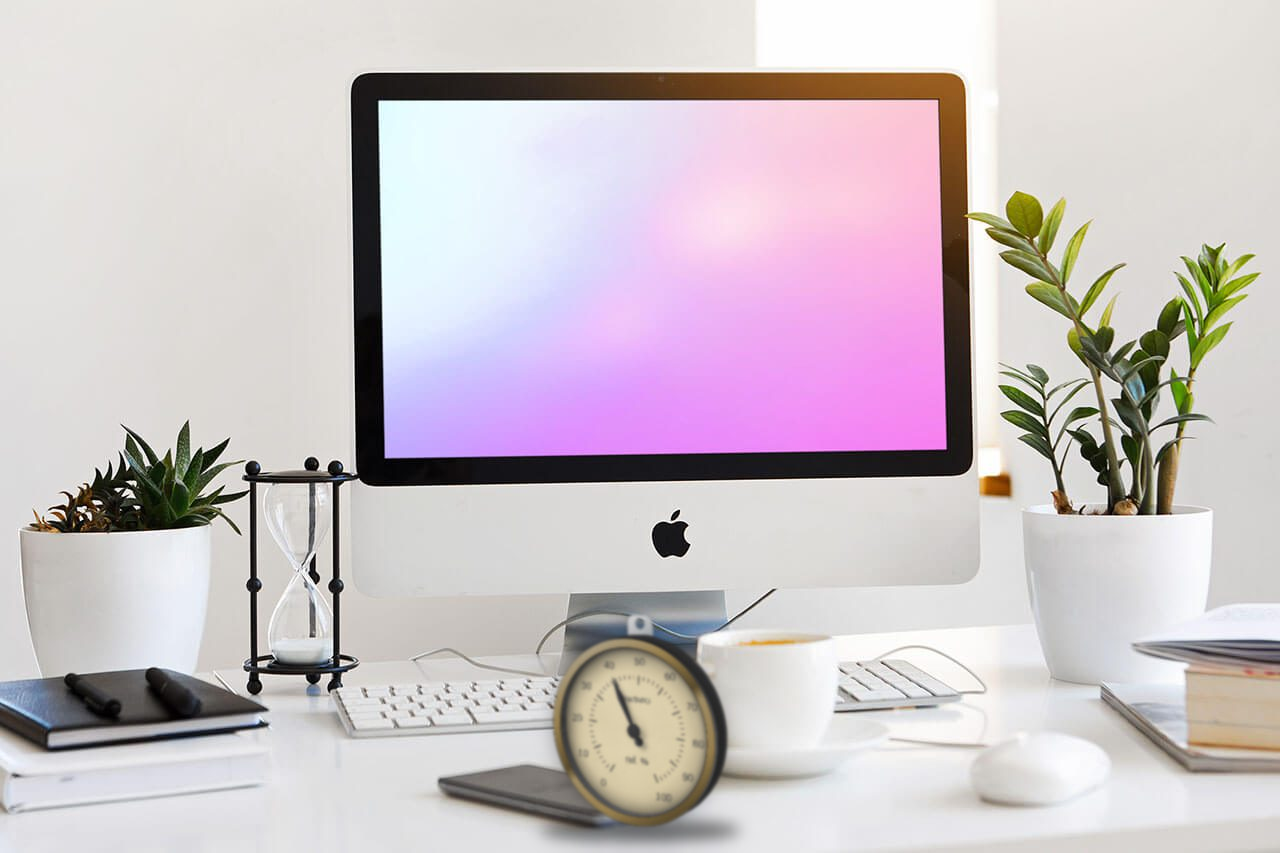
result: 40; %
